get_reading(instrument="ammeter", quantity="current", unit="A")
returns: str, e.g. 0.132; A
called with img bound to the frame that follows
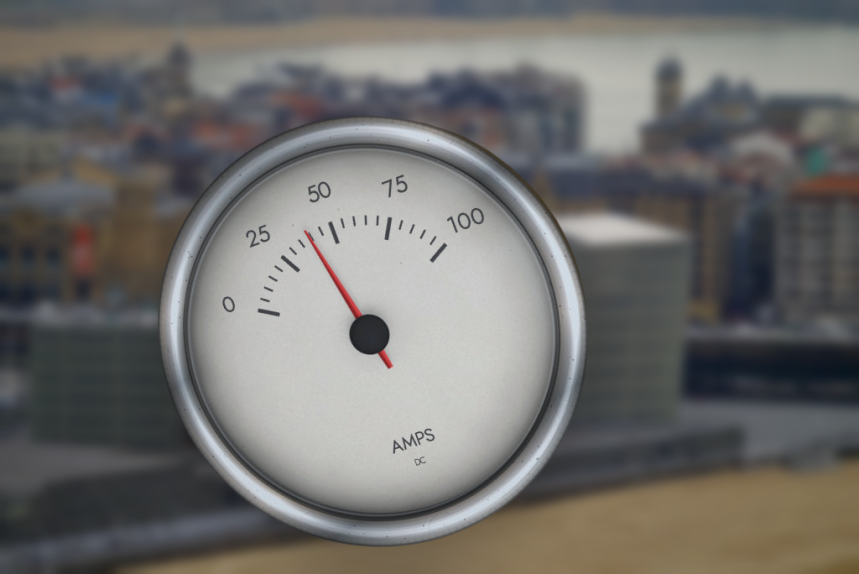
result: 40; A
